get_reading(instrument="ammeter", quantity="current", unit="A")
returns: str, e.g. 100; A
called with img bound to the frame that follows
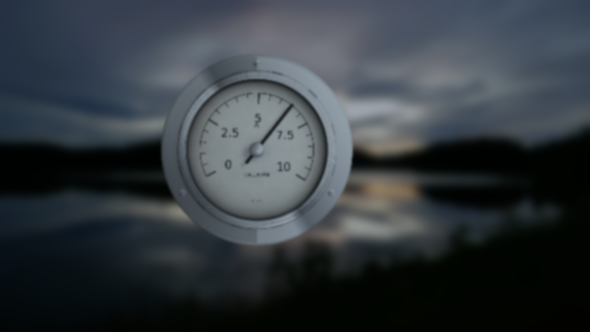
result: 6.5; A
